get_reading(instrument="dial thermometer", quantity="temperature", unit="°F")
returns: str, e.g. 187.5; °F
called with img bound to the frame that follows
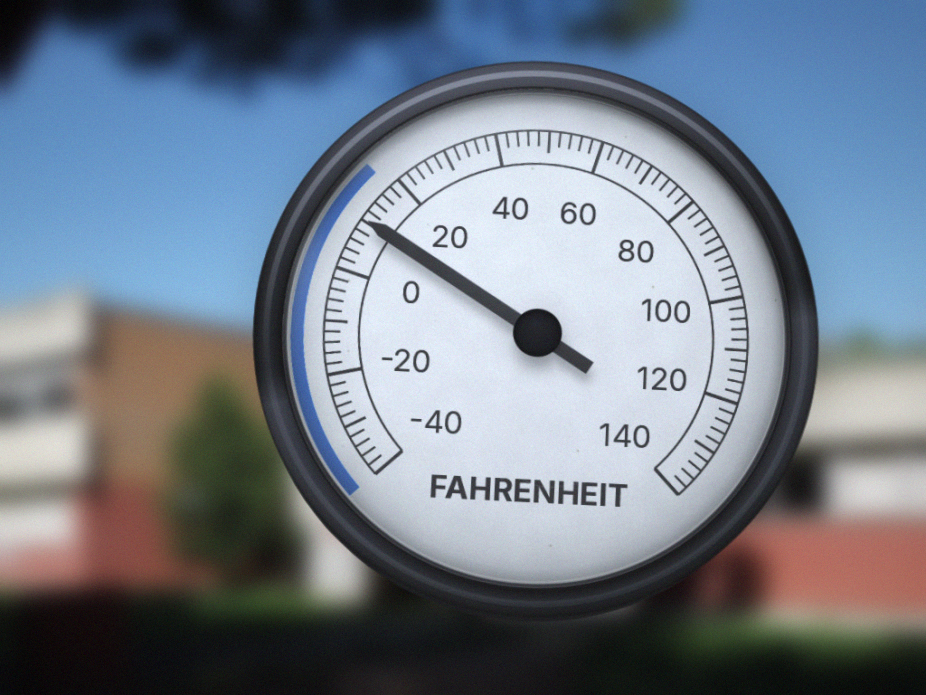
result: 10; °F
